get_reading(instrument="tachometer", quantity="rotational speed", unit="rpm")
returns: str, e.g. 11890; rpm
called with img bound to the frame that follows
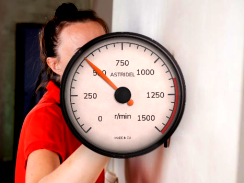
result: 500; rpm
